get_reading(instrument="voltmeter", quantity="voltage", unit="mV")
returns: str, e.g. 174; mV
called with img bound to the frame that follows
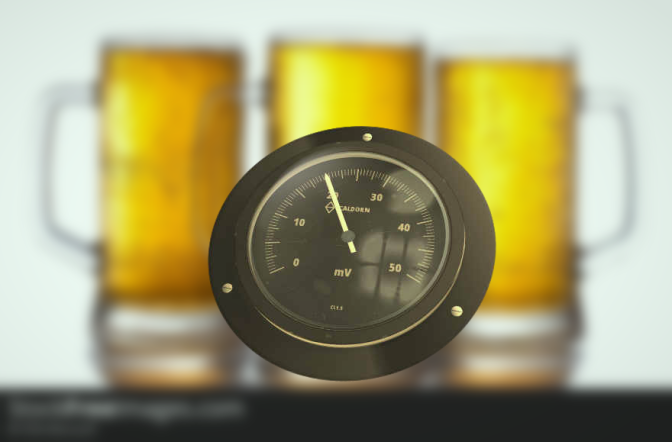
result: 20; mV
